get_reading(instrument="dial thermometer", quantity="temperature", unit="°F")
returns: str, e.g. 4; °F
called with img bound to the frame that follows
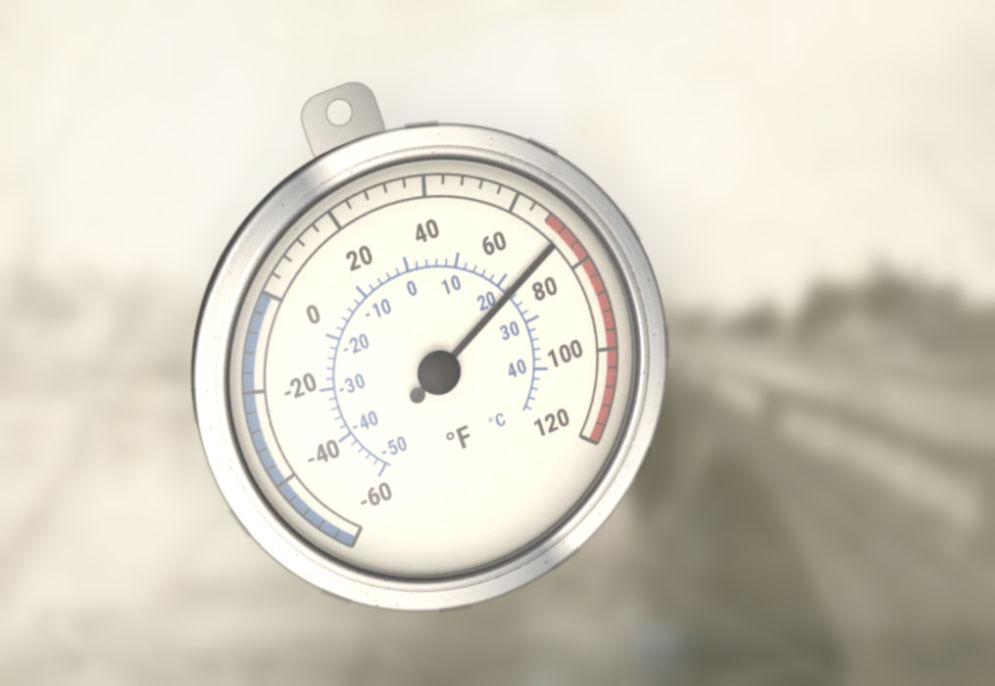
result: 72; °F
